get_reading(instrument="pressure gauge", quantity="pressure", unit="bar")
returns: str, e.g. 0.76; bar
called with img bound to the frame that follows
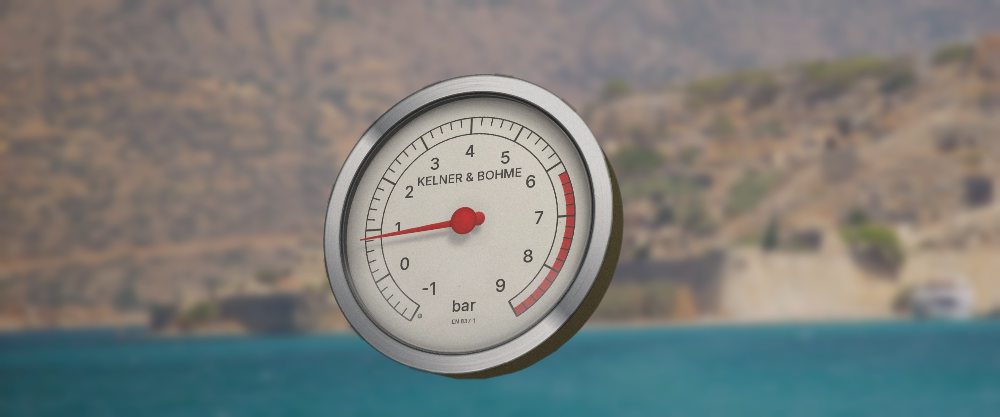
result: 0.8; bar
